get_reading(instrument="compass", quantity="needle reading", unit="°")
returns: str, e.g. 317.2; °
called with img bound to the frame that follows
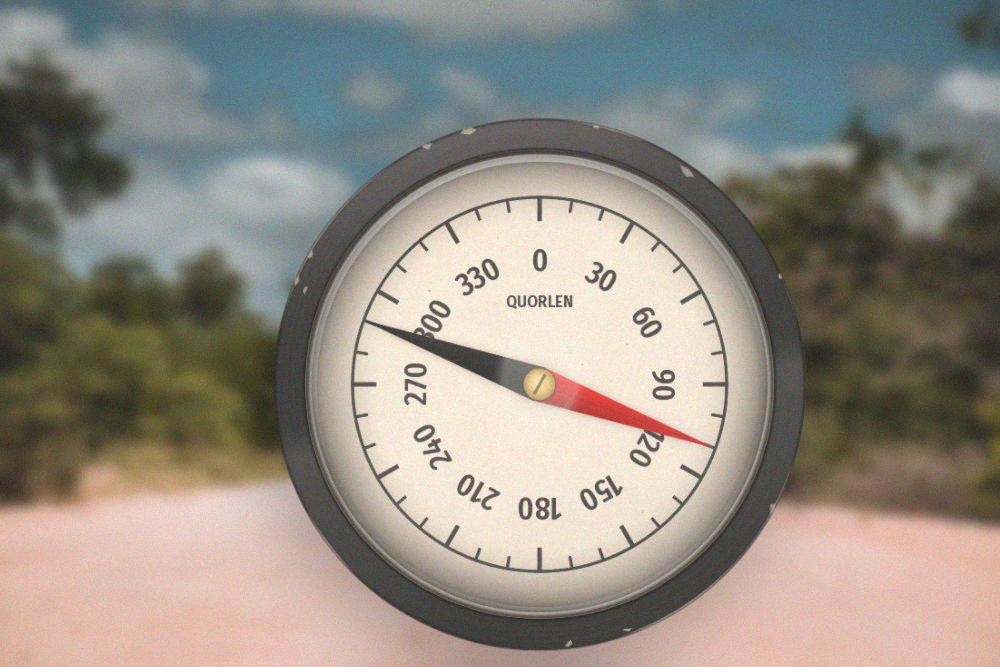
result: 110; °
